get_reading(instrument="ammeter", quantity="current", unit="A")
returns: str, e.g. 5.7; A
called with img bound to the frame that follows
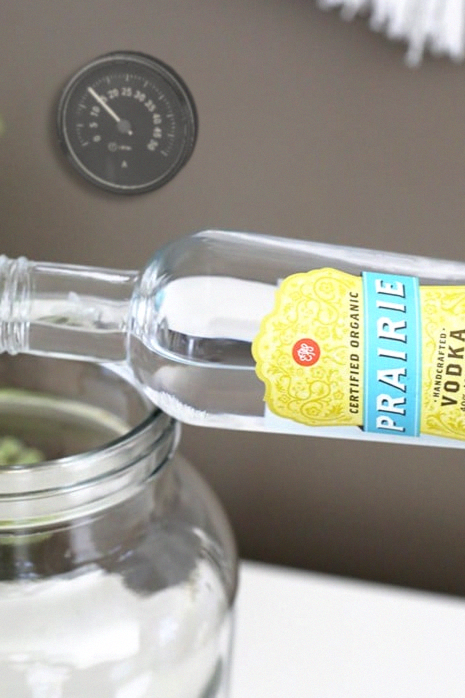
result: 15; A
